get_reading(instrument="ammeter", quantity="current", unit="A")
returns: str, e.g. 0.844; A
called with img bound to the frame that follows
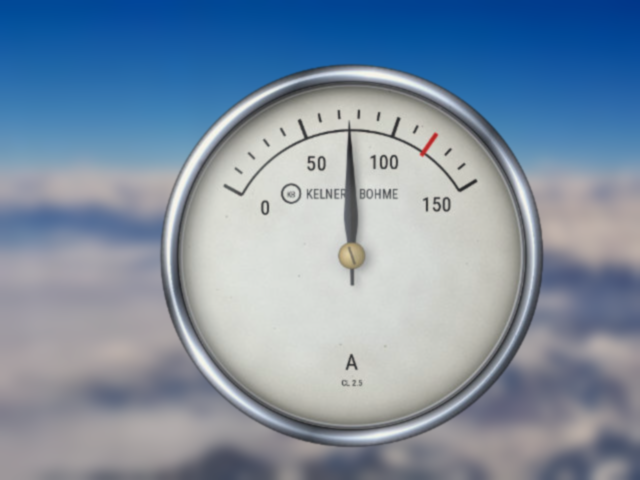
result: 75; A
